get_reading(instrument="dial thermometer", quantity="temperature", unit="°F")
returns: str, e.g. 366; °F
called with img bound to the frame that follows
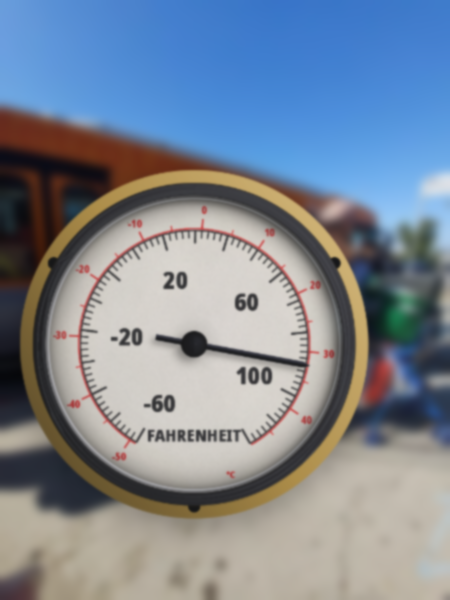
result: 90; °F
